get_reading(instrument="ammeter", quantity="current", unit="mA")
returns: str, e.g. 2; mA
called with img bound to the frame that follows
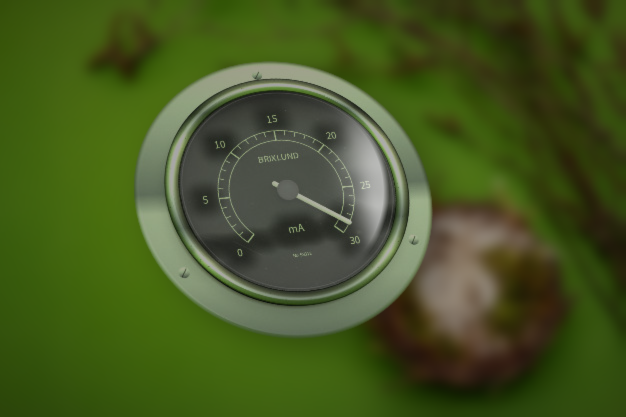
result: 29; mA
